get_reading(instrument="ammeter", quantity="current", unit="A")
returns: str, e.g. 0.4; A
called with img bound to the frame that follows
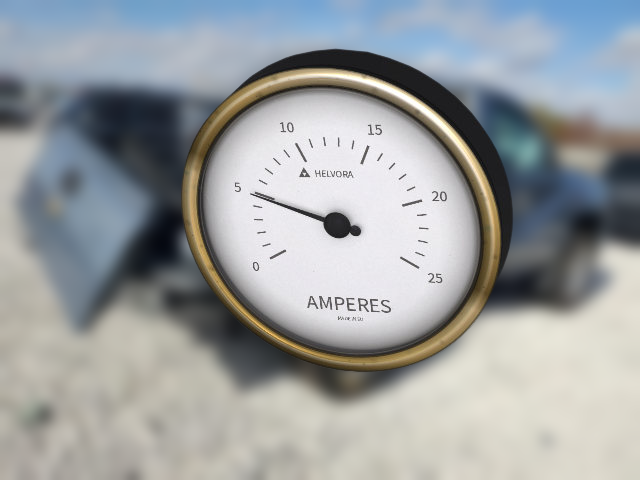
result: 5; A
